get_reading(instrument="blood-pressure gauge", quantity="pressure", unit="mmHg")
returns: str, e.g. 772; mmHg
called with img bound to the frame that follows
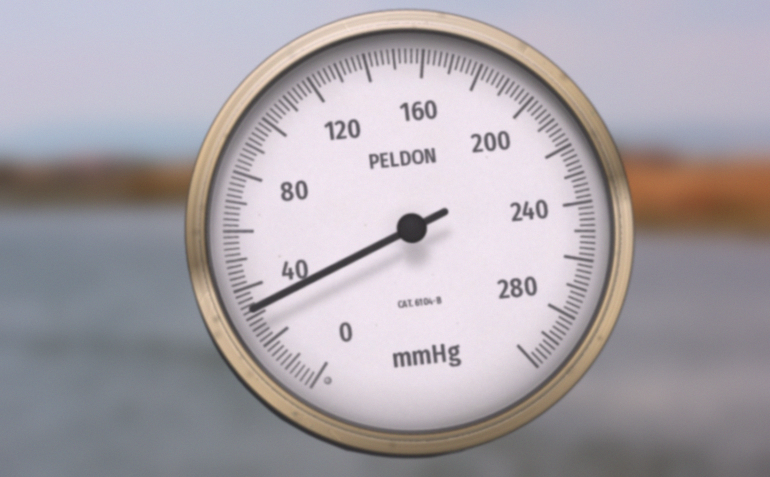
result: 32; mmHg
